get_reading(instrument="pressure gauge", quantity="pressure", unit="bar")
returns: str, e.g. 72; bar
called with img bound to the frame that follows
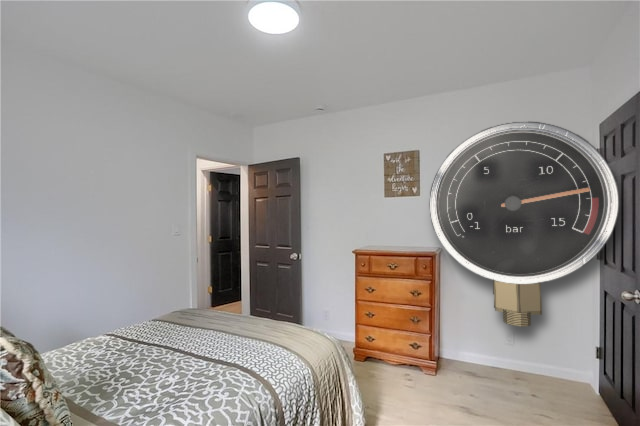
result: 12.5; bar
